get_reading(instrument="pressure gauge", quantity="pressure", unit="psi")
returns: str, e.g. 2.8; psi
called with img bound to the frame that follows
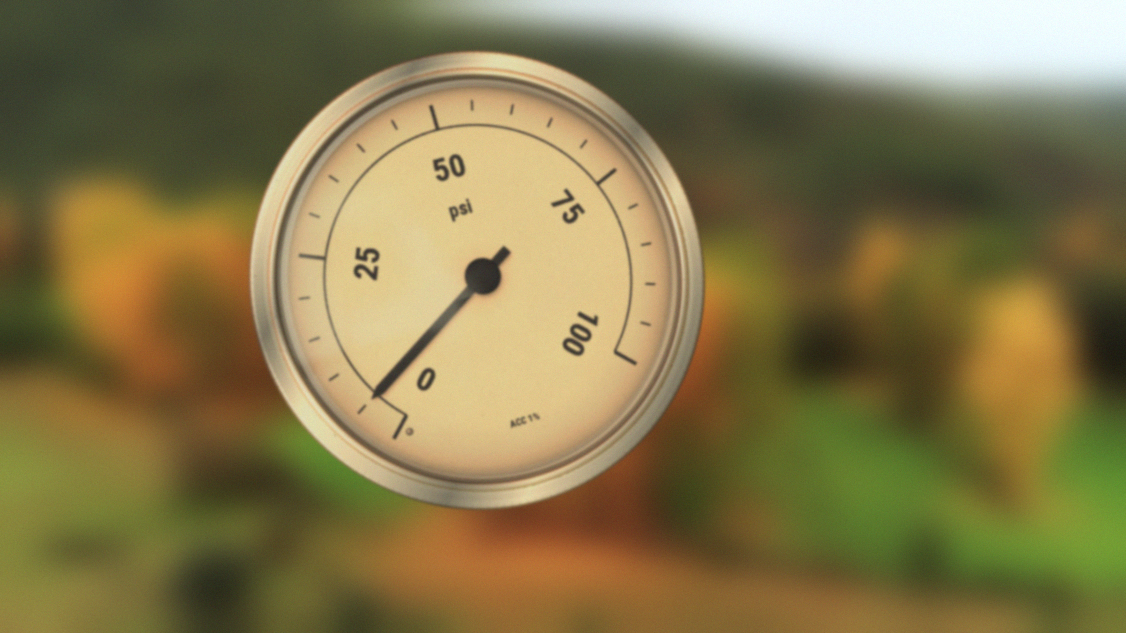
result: 5; psi
